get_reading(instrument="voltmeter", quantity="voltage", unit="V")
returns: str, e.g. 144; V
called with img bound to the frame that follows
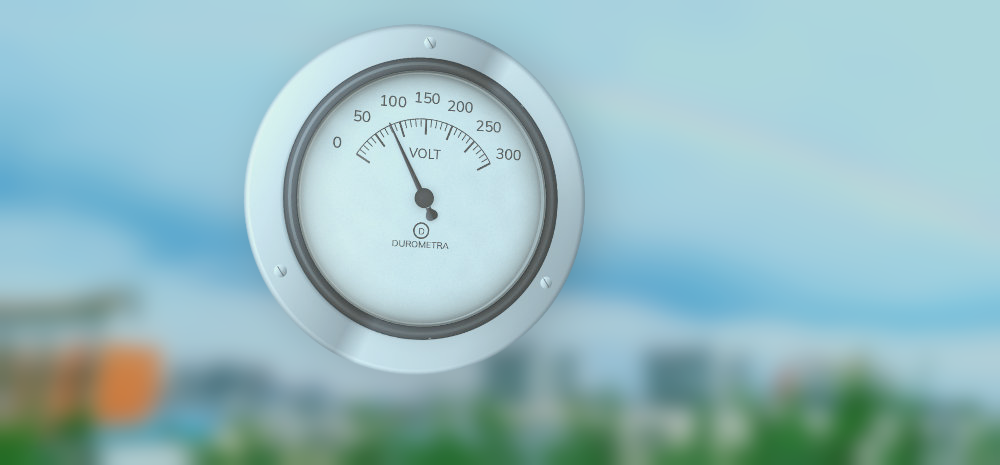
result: 80; V
